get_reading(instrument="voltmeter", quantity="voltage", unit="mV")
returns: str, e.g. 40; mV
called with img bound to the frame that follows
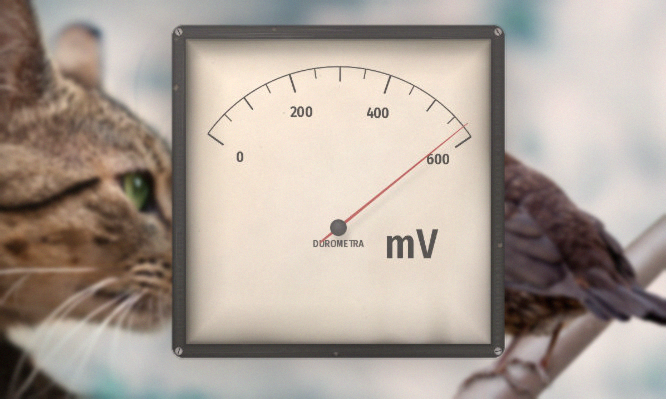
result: 575; mV
